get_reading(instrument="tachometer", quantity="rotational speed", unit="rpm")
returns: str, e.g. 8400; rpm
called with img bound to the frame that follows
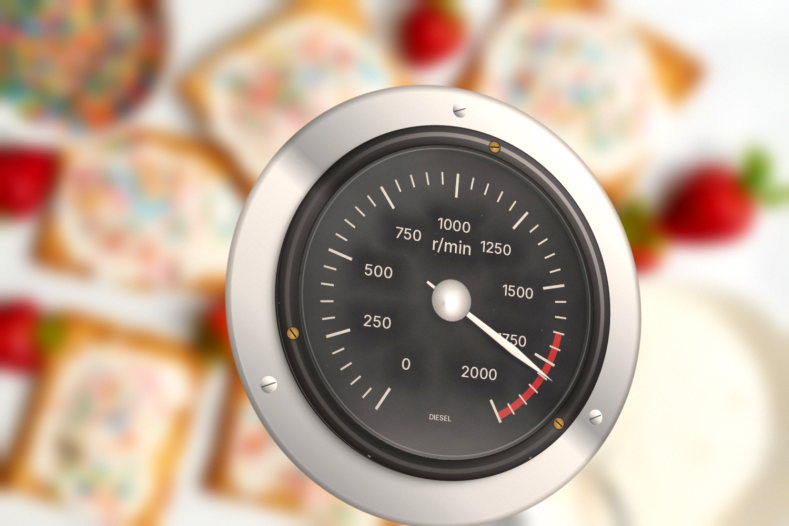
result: 1800; rpm
